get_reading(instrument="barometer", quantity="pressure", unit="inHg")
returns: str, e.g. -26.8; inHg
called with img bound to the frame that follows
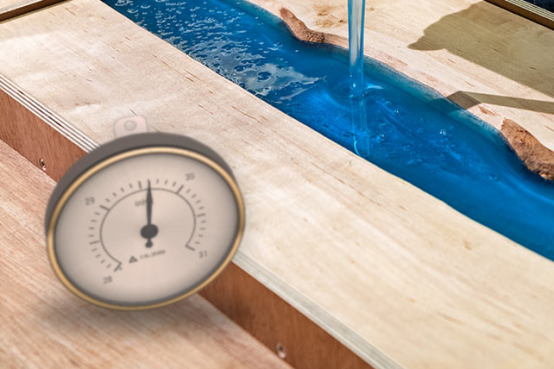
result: 29.6; inHg
